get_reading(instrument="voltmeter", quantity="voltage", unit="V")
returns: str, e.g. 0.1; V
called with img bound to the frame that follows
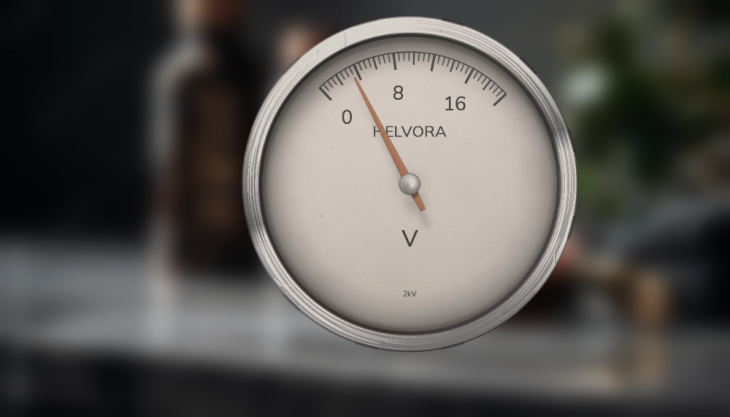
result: 3.5; V
